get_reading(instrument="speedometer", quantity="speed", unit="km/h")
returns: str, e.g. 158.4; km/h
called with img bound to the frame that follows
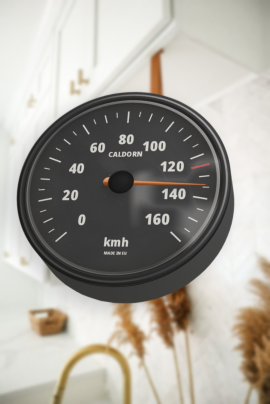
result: 135; km/h
